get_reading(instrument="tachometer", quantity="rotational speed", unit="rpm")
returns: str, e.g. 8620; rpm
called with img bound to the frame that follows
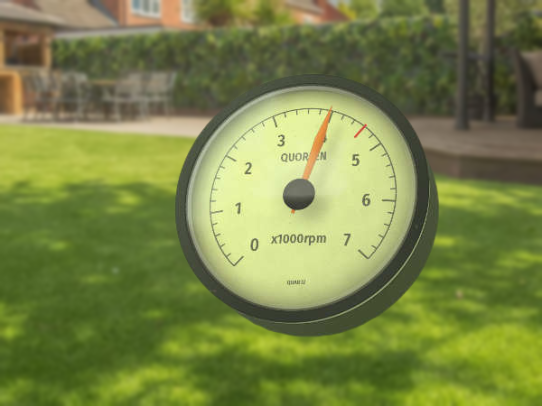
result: 4000; rpm
